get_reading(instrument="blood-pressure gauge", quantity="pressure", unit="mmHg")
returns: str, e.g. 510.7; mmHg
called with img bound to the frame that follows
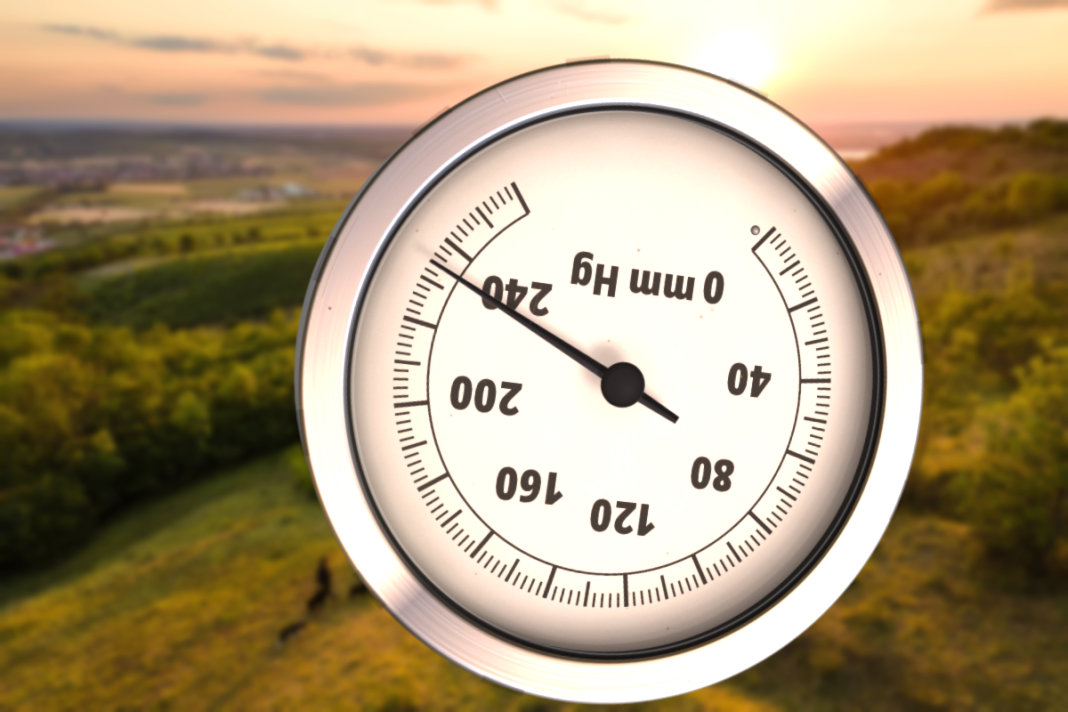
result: 234; mmHg
